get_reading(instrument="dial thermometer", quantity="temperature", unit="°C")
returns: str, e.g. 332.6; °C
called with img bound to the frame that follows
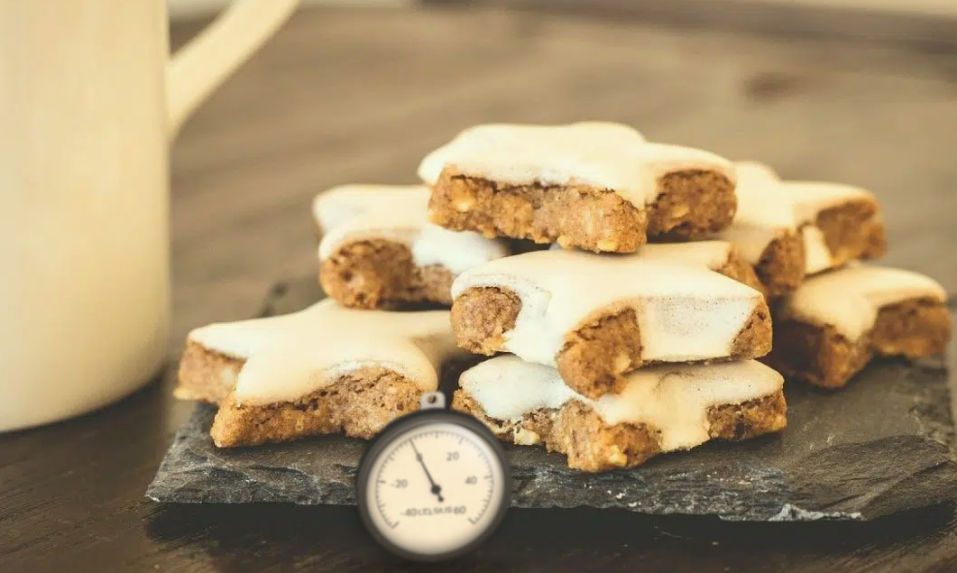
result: 0; °C
